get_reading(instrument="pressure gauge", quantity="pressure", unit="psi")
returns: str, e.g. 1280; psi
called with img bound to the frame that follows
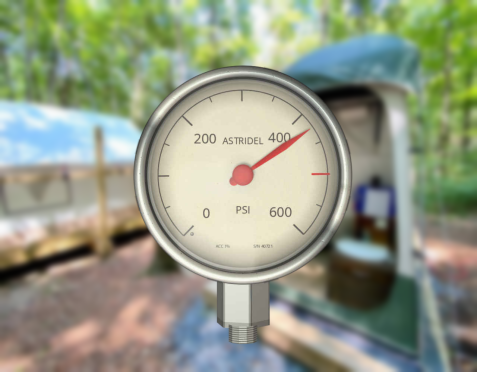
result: 425; psi
